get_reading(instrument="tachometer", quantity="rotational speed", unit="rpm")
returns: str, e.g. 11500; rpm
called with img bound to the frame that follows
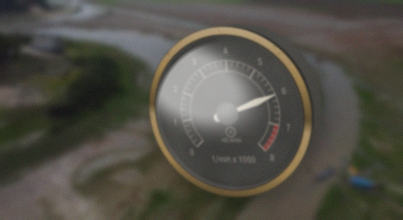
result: 6000; rpm
